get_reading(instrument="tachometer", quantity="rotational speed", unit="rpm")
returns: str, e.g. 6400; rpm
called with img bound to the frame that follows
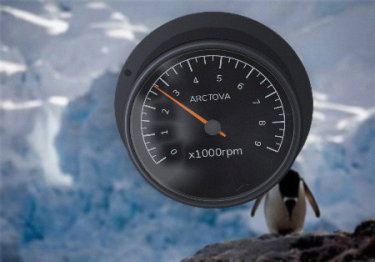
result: 2750; rpm
